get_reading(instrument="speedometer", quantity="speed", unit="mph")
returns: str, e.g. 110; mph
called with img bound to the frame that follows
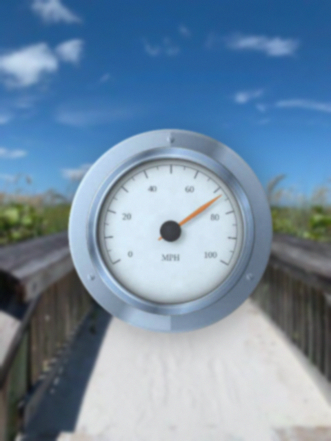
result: 72.5; mph
